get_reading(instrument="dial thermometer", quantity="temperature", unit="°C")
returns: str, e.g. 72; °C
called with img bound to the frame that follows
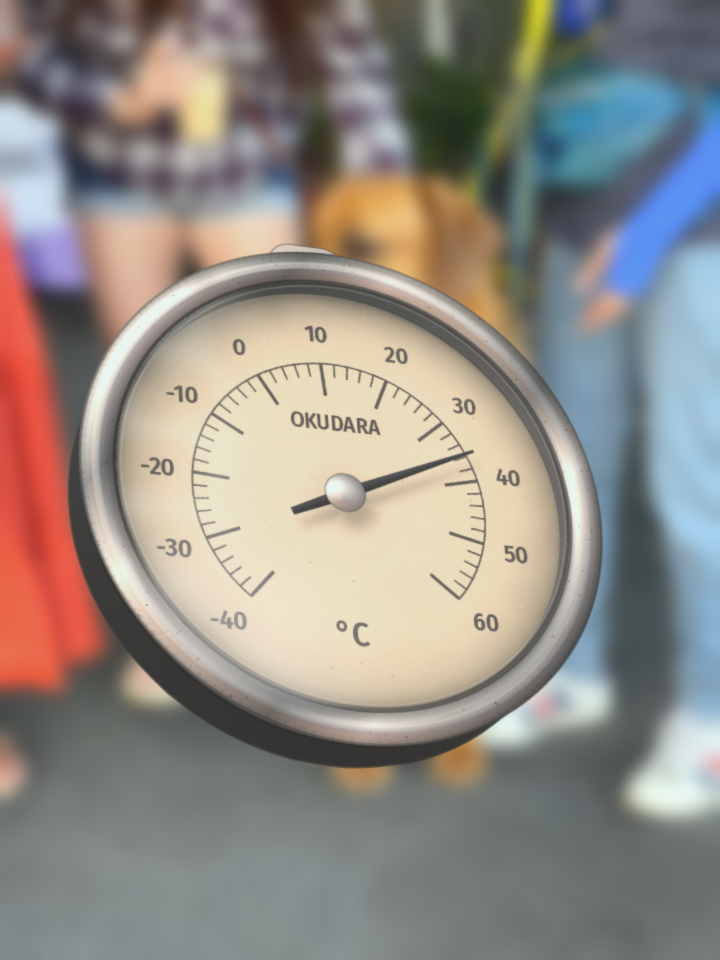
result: 36; °C
